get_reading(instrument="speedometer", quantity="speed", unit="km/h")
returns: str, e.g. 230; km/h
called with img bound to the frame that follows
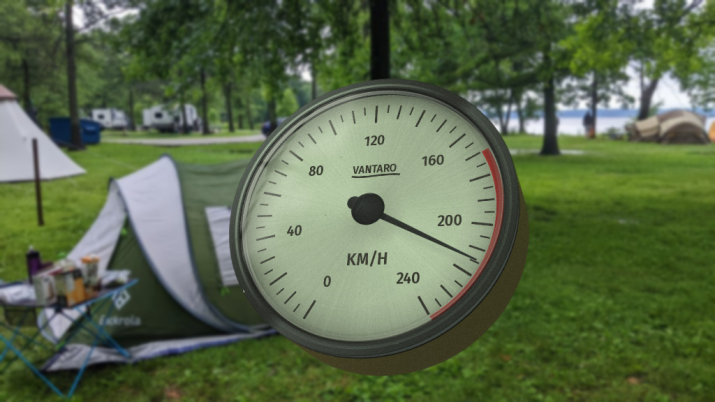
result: 215; km/h
